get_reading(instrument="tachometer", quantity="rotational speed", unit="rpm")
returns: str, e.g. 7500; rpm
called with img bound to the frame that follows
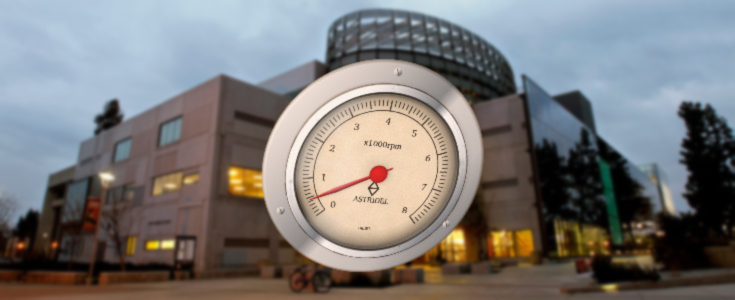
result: 500; rpm
